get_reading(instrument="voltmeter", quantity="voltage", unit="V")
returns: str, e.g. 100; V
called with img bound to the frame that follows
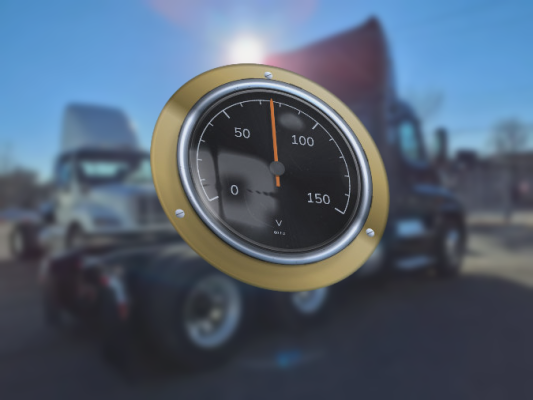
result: 75; V
